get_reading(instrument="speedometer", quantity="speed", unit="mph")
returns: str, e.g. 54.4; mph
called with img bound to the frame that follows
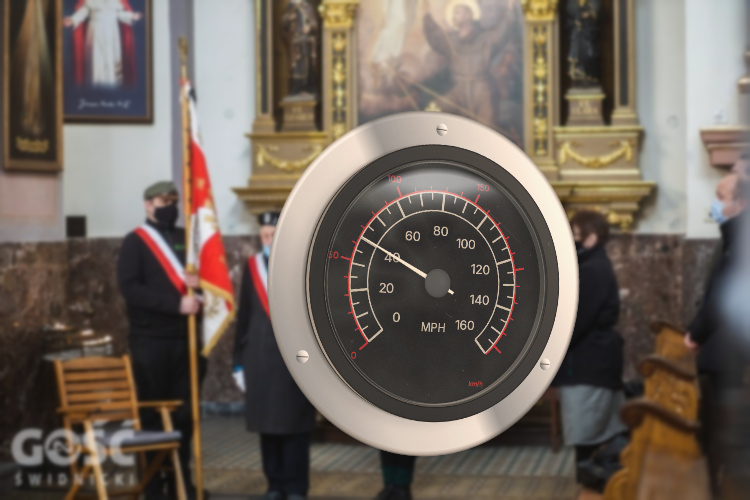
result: 40; mph
